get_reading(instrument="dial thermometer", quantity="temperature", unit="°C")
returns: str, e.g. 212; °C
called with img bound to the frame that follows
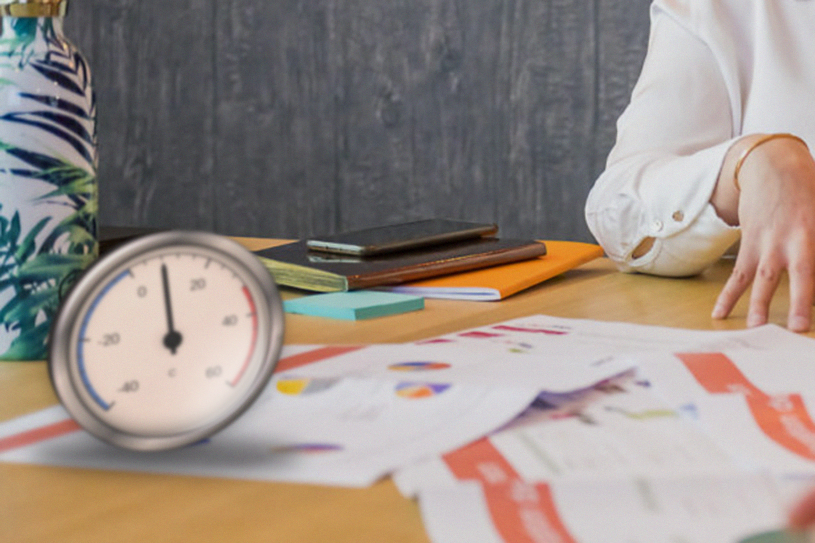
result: 8; °C
